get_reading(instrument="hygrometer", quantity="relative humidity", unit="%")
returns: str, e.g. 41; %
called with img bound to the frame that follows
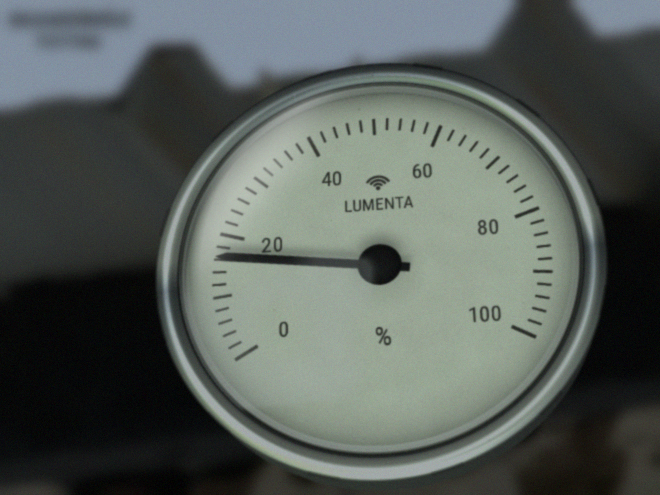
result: 16; %
